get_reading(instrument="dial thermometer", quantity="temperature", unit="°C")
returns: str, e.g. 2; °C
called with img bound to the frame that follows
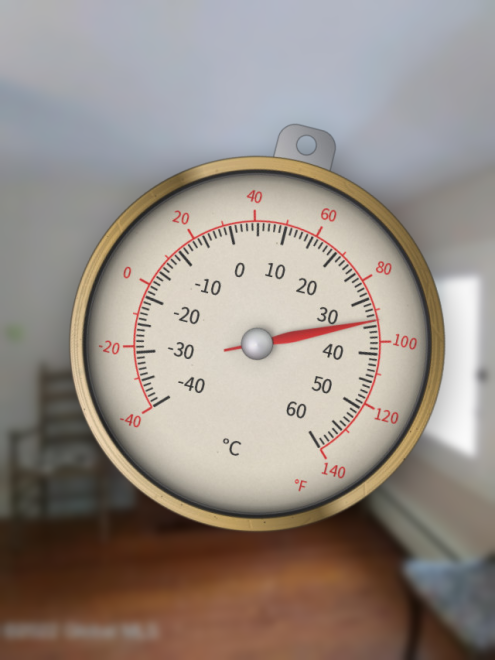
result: 34; °C
